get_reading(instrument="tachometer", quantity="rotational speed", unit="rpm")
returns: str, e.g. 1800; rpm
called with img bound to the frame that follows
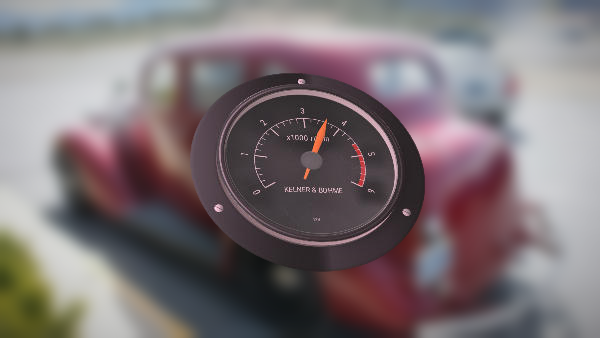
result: 3600; rpm
